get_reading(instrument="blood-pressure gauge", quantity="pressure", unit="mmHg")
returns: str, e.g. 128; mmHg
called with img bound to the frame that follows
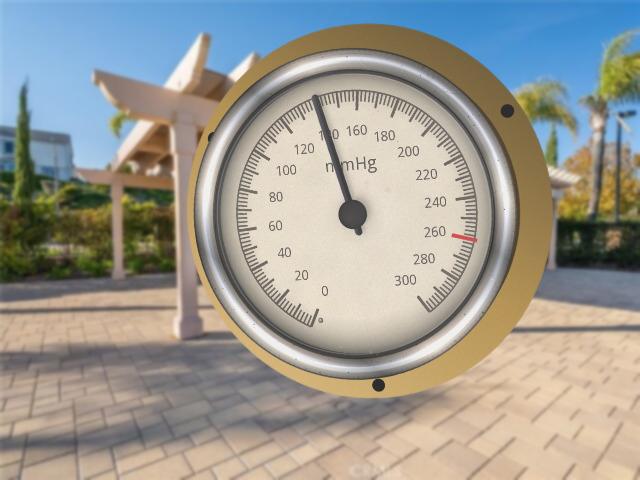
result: 140; mmHg
